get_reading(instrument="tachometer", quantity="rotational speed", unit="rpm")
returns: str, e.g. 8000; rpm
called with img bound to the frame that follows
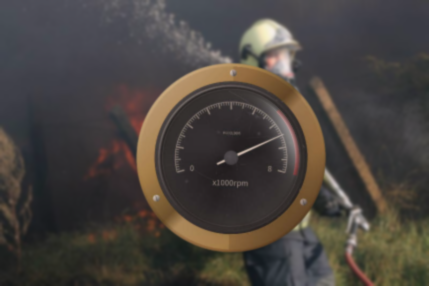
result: 6500; rpm
